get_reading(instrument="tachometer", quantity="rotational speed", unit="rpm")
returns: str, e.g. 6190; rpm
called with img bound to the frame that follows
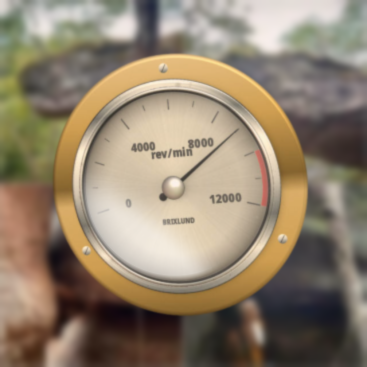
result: 9000; rpm
